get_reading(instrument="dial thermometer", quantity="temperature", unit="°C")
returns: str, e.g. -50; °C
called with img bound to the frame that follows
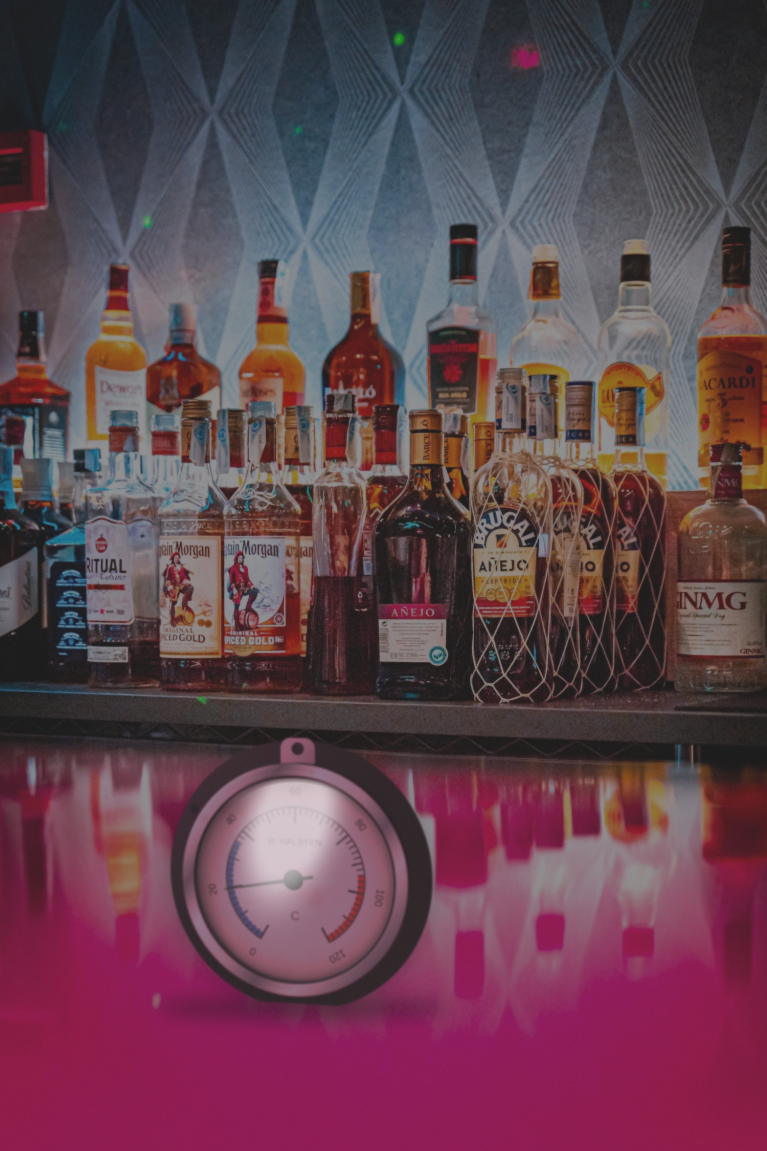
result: 20; °C
